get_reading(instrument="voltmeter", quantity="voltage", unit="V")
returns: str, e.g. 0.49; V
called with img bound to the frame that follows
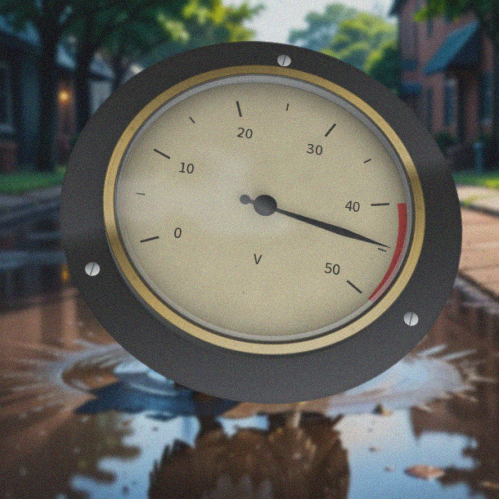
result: 45; V
